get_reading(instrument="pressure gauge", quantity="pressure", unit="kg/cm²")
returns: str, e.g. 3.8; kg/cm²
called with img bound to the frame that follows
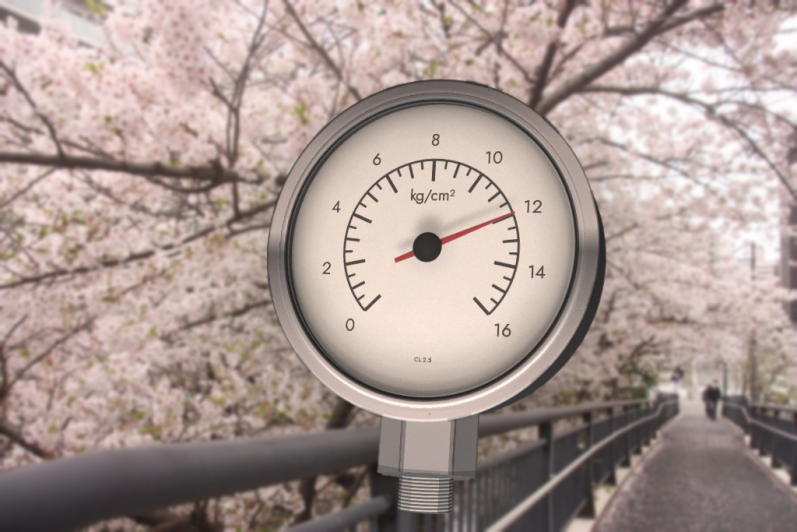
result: 12; kg/cm²
